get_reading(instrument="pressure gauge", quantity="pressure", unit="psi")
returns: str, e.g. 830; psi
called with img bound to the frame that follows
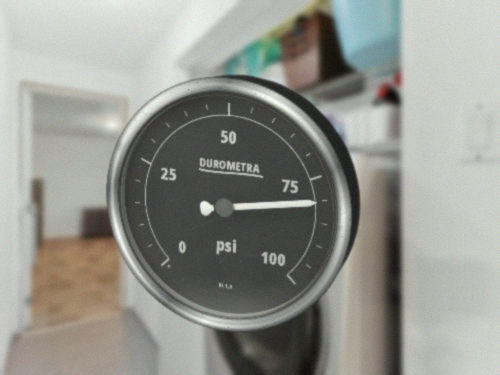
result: 80; psi
